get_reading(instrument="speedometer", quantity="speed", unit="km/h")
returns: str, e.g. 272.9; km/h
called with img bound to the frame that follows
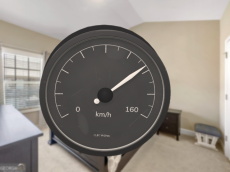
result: 115; km/h
